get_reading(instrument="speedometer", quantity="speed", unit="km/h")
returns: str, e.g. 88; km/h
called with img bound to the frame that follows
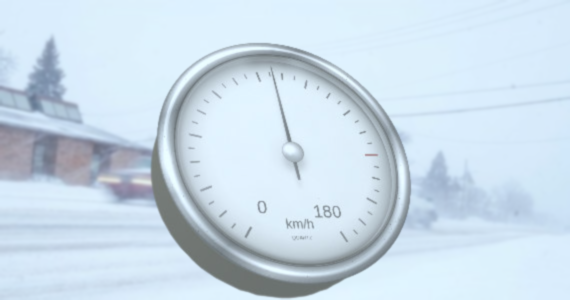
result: 85; km/h
